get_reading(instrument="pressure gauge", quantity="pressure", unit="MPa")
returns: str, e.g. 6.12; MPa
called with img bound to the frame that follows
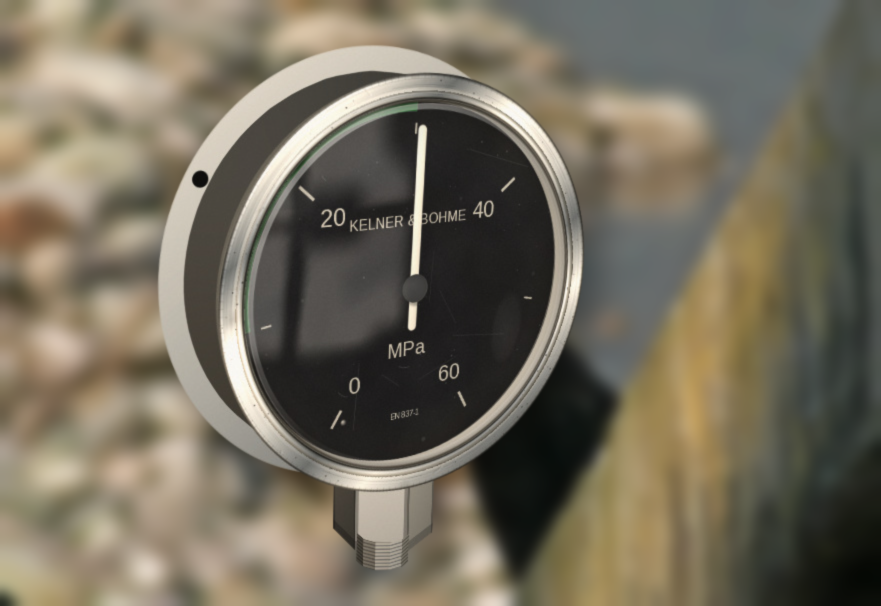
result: 30; MPa
